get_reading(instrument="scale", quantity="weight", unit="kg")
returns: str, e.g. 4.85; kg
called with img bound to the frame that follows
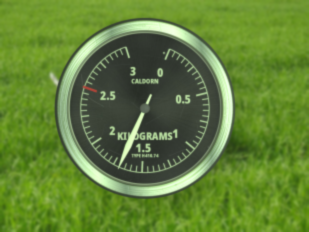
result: 1.7; kg
